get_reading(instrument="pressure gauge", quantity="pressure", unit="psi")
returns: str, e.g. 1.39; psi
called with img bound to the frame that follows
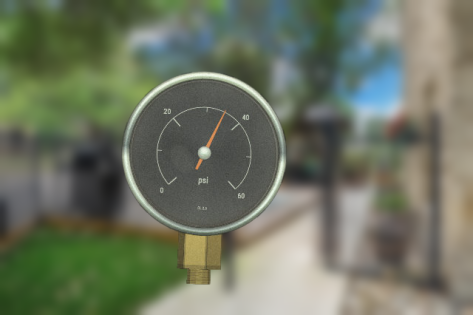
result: 35; psi
